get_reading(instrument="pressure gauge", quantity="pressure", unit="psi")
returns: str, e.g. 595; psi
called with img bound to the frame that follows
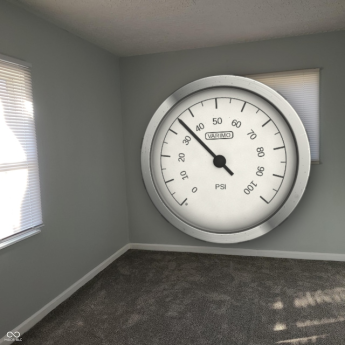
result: 35; psi
